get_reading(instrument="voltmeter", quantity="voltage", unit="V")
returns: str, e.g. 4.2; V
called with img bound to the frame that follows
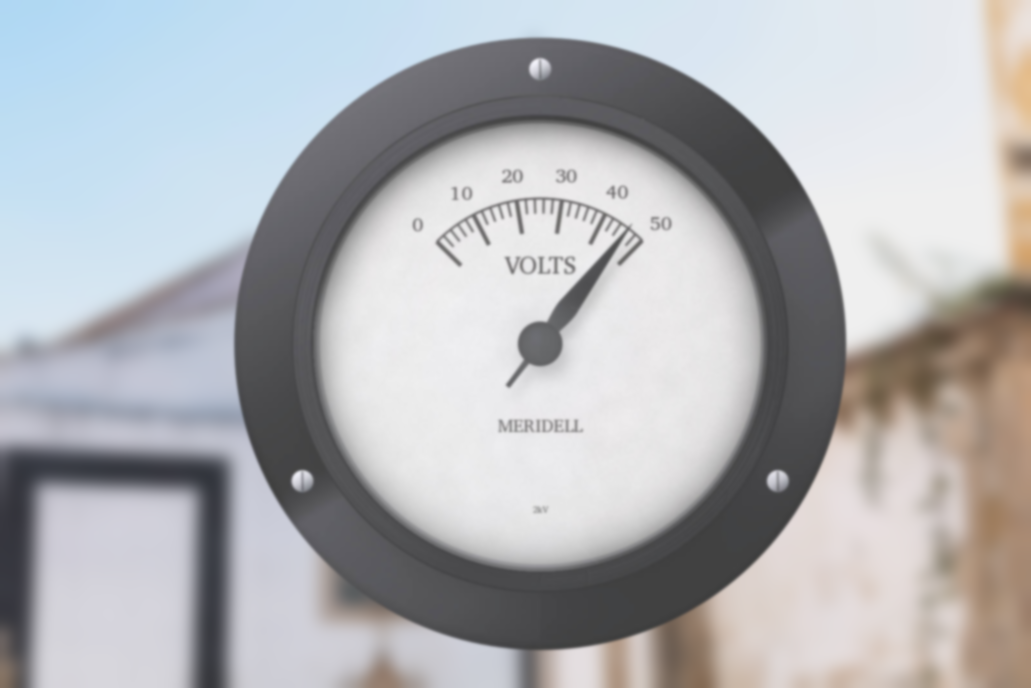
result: 46; V
